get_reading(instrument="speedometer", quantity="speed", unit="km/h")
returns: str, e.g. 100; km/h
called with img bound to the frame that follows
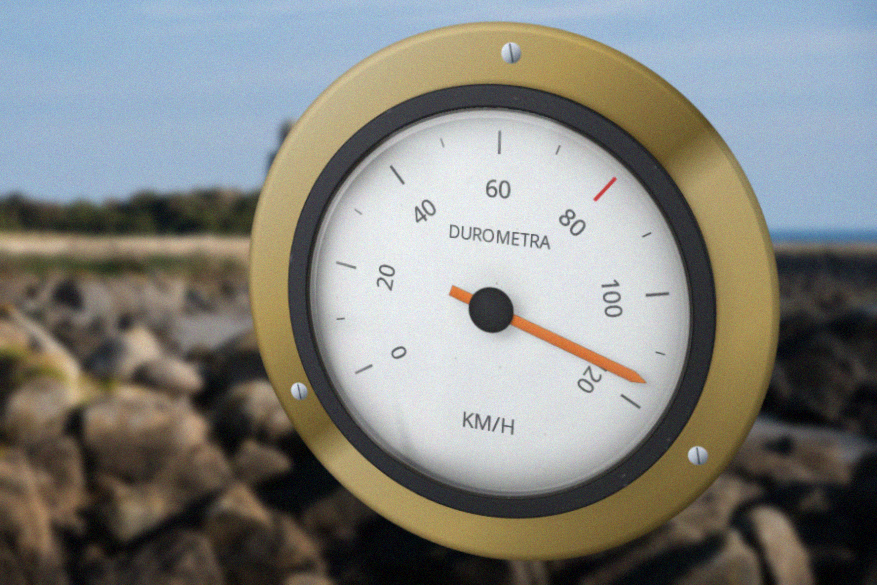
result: 115; km/h
